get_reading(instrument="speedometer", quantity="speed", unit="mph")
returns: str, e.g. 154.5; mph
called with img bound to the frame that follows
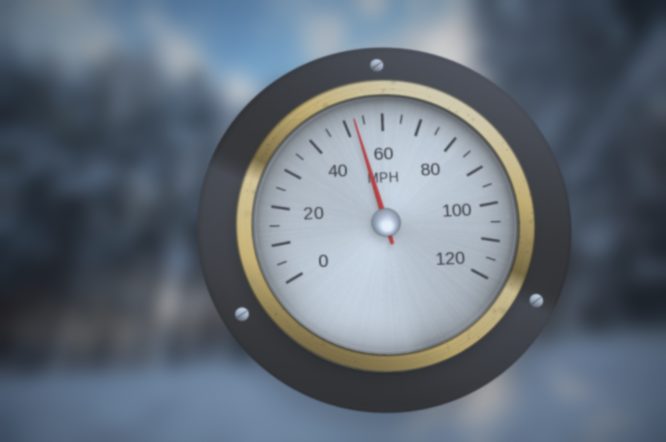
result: 52.5; mph
